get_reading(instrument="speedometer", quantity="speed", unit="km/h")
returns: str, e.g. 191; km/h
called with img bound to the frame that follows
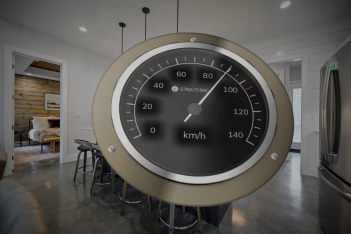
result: 90; km/h
